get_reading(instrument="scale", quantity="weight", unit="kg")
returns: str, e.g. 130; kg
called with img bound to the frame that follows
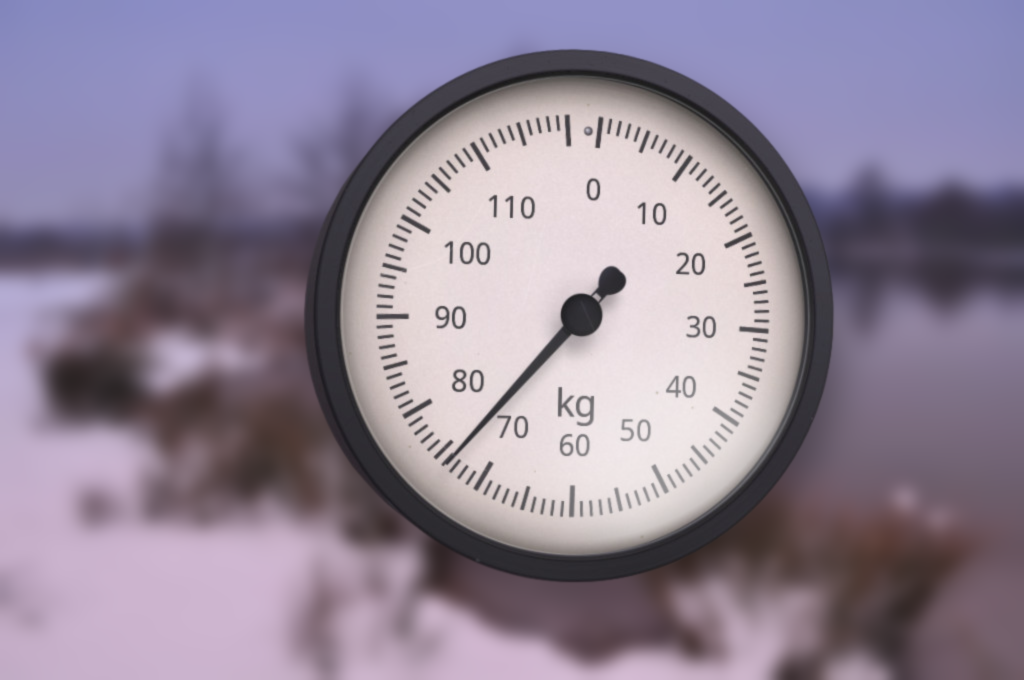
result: 74; kg
